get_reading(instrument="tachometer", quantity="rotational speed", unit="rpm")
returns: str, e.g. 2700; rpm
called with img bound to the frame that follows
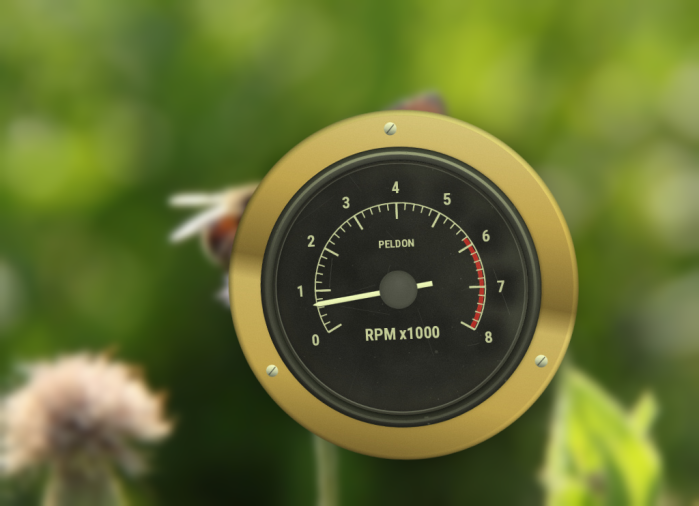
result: 700; rpm
